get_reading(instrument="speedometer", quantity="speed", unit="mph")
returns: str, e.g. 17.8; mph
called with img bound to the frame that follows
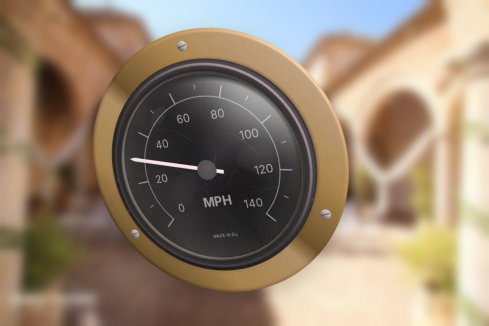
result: 30; mph
